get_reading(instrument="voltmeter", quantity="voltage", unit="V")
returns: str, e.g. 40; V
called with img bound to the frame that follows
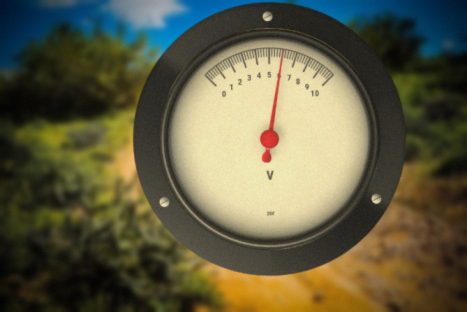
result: 6; V
